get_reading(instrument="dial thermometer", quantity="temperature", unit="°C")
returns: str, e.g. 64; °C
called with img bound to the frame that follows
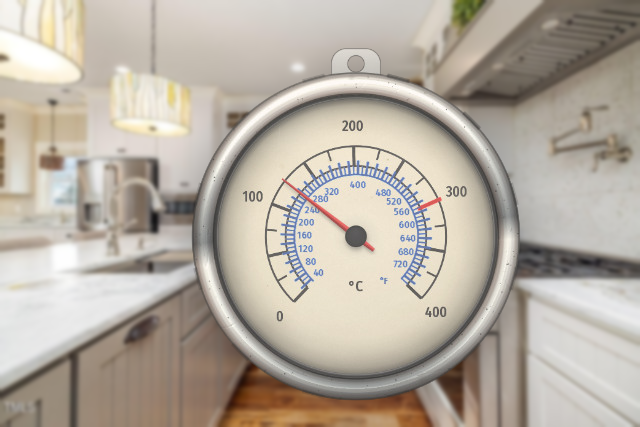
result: 125; °C
